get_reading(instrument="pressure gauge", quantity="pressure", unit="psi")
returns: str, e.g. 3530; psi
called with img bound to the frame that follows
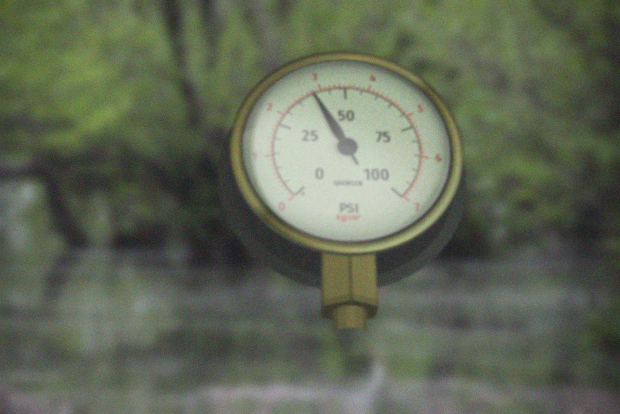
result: 40; psi
